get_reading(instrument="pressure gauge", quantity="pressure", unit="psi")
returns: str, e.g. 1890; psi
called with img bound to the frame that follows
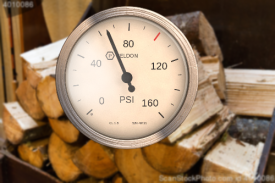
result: 65; psi
